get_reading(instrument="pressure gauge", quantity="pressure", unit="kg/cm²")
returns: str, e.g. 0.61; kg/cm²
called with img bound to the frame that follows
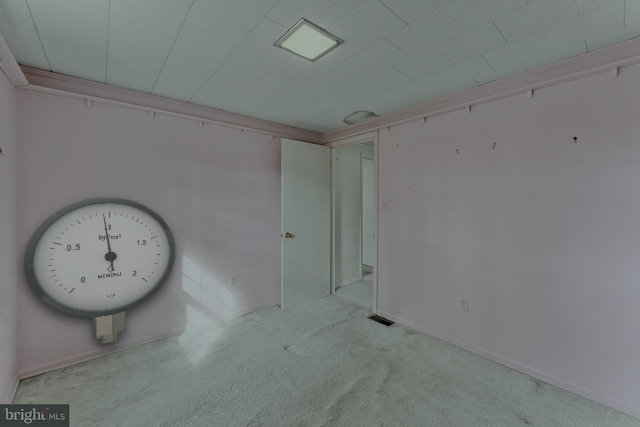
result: 0.95; kg/cm²
